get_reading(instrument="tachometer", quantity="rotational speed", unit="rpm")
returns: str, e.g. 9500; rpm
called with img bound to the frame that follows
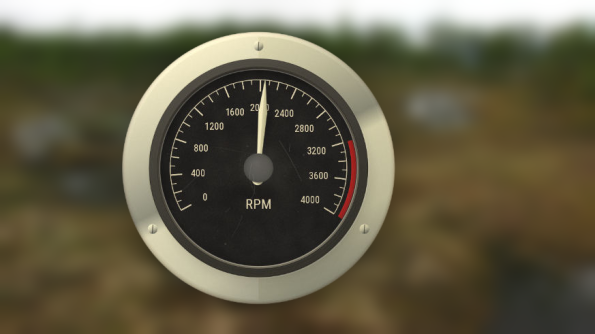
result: 2050; rpm
